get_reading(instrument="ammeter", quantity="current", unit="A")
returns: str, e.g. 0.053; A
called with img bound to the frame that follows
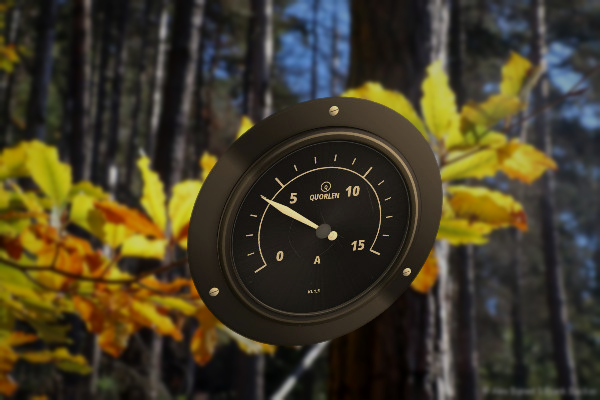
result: 4; A
